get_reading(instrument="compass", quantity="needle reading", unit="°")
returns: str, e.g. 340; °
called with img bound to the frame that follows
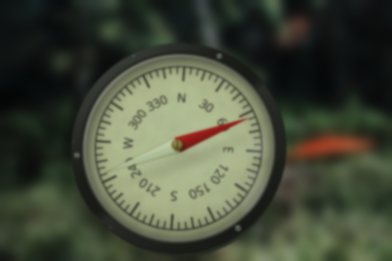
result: 65; °
